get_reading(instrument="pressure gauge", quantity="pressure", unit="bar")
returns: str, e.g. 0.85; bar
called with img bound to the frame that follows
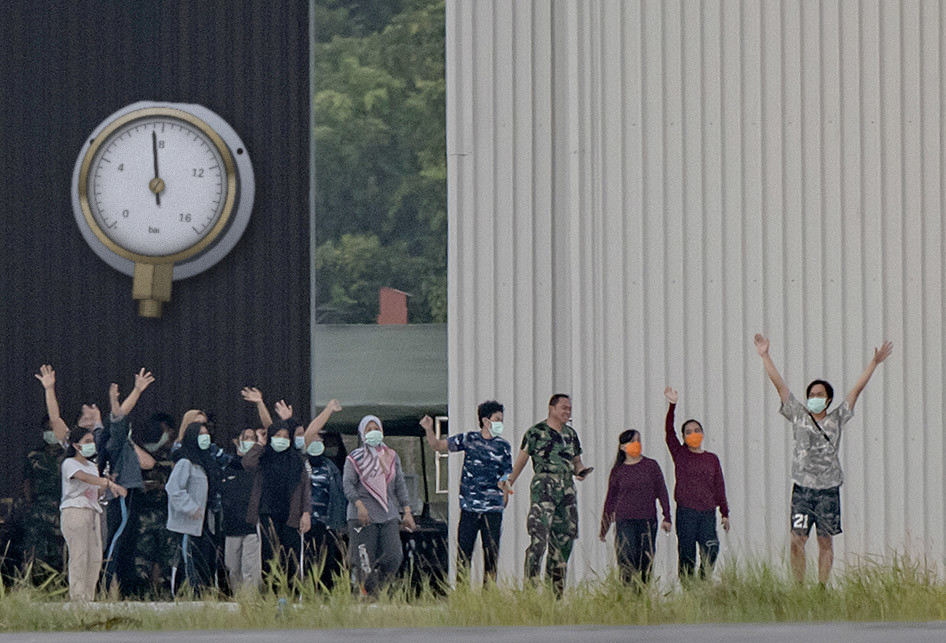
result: 7.5; bar
